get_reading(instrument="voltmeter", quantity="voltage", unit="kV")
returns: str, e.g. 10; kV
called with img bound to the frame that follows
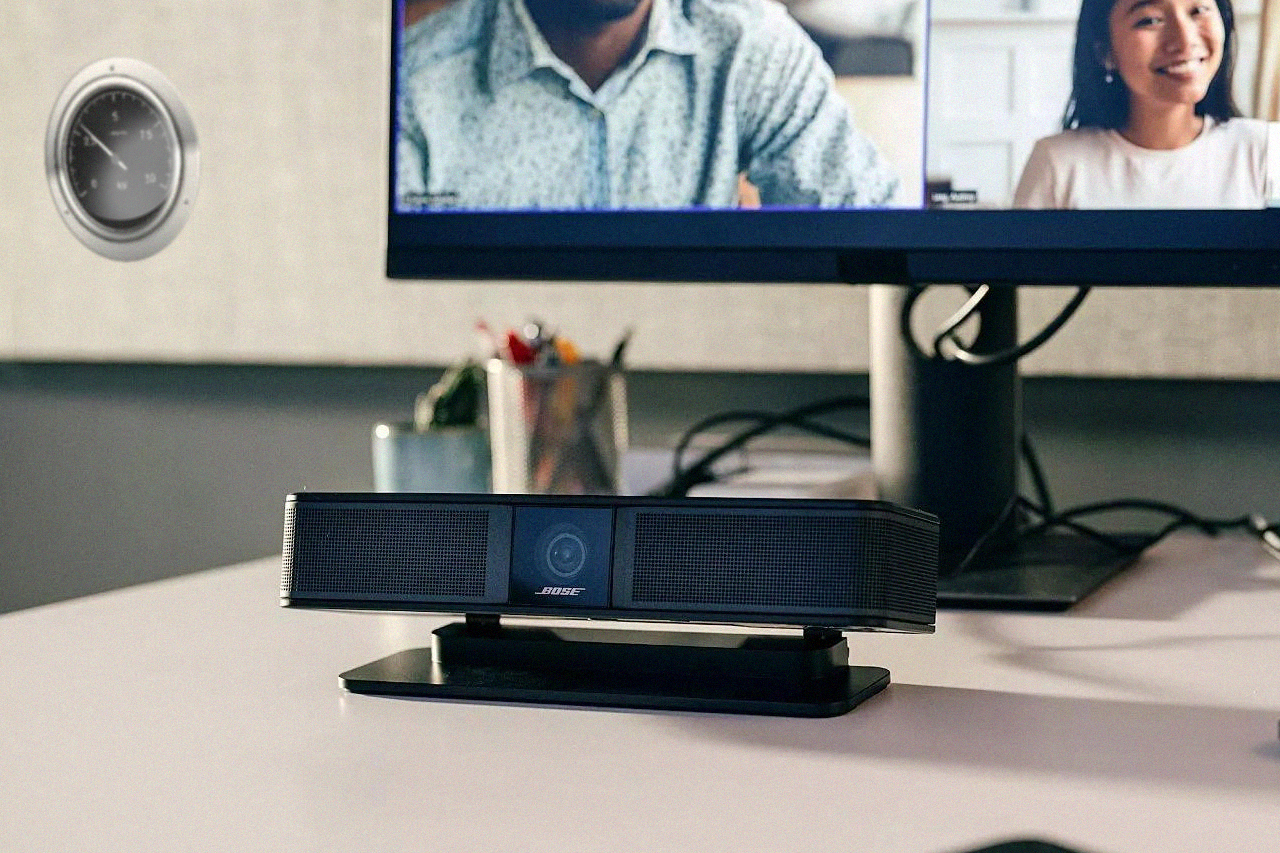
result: 3; kV
